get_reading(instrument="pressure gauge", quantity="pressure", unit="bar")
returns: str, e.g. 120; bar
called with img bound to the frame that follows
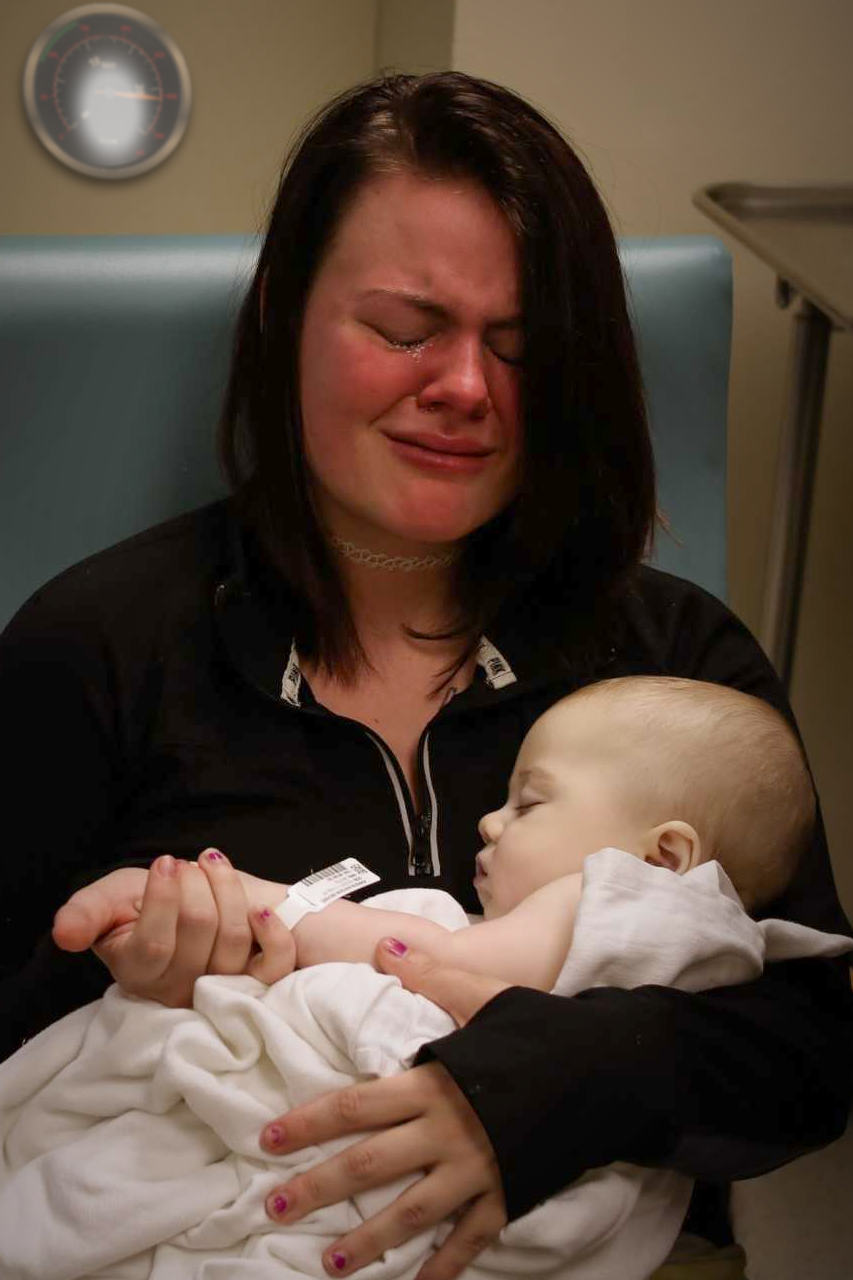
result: 21; bar
